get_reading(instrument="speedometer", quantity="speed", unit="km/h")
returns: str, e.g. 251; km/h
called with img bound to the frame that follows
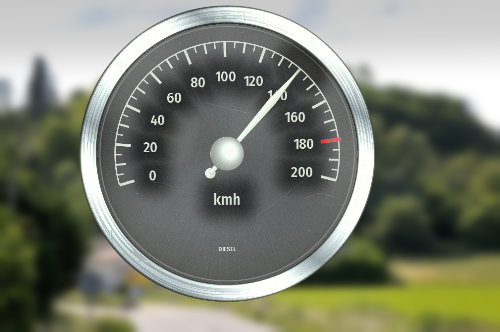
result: 140; km/h
